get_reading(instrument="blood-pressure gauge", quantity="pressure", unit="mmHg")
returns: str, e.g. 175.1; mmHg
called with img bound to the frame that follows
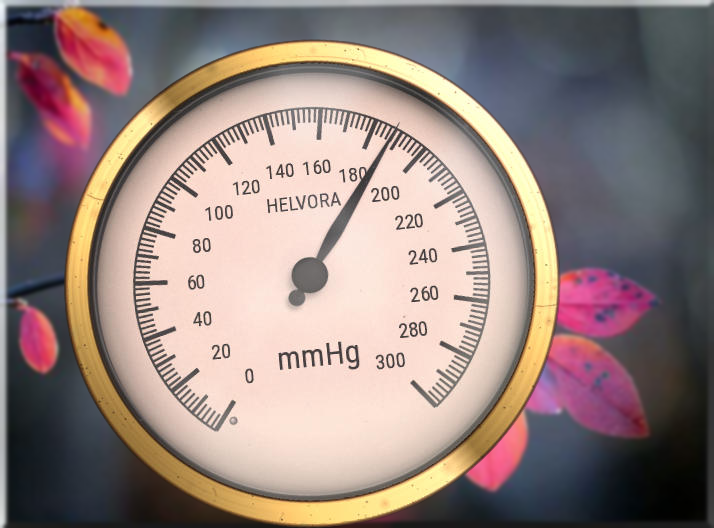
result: 188; mmHg
